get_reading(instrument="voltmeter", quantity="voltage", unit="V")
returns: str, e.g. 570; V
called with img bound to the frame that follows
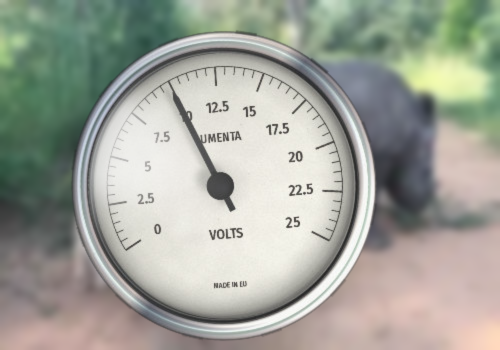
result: 10; V
